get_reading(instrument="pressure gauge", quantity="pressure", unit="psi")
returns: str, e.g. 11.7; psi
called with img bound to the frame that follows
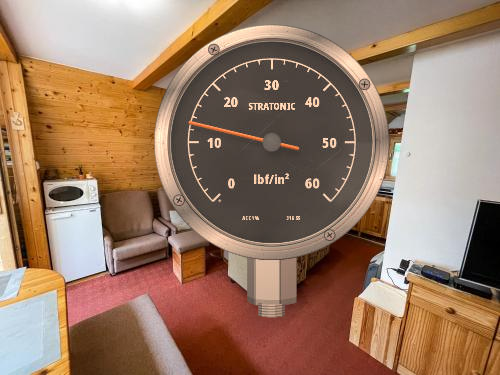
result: 13; psi
